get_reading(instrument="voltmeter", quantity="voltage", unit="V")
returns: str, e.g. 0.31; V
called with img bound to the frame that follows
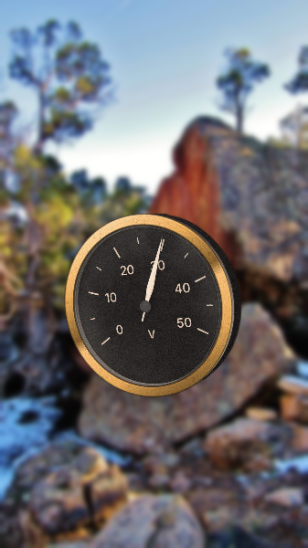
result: 30; V
